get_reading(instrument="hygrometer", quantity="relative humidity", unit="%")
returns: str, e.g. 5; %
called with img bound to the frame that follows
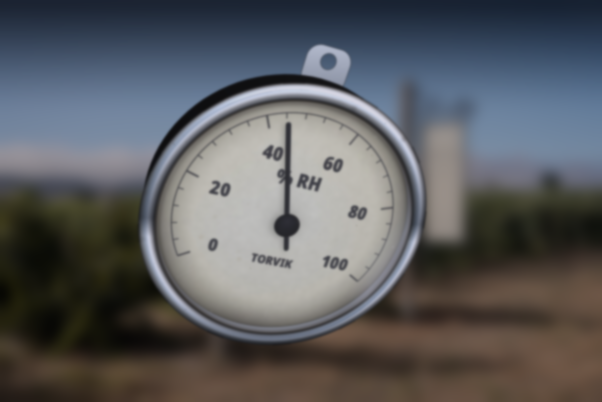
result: 44; %
